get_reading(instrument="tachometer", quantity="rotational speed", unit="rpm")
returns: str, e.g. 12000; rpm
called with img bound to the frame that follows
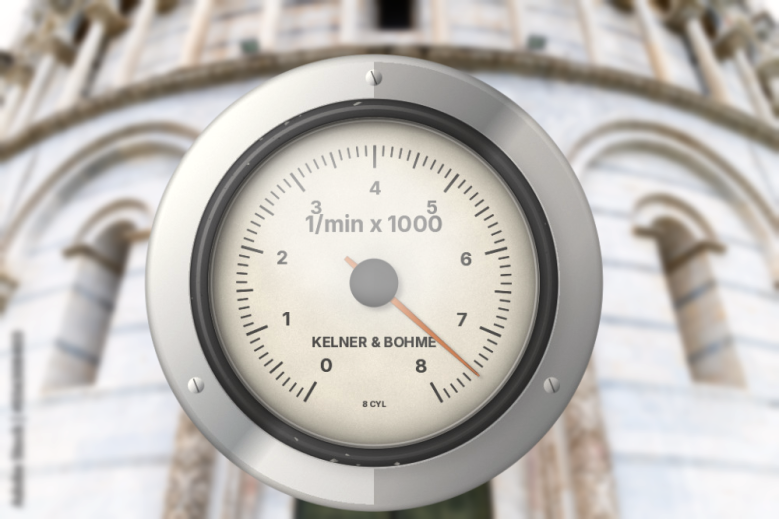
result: 7500; rpm
